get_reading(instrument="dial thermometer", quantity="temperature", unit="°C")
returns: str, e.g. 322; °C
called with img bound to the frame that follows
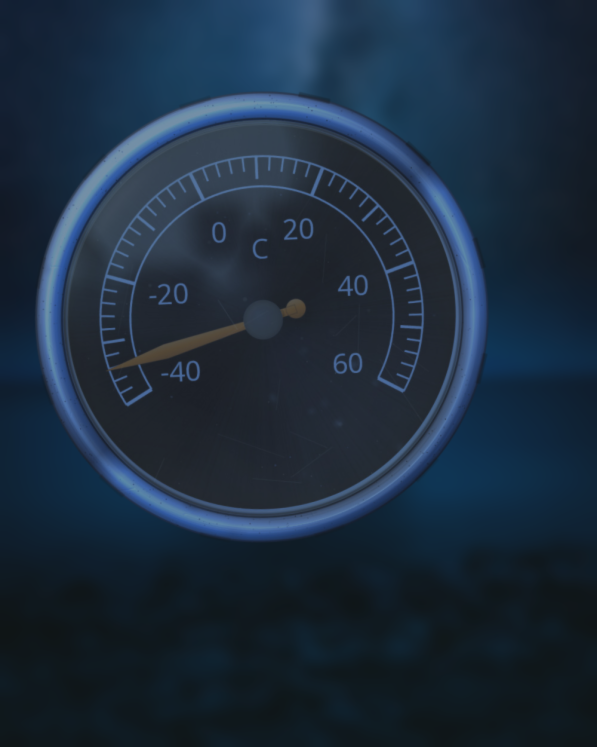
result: -34; °C
